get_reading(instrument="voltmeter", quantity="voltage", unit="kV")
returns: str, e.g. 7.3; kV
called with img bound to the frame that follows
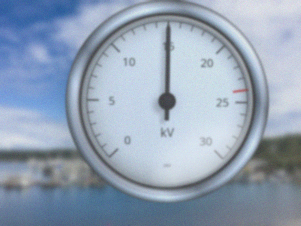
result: 15; kV
